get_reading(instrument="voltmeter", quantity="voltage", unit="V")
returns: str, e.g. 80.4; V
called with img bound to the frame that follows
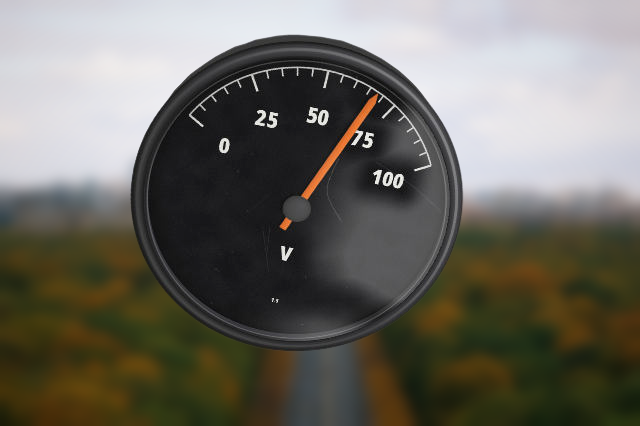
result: 67.5; V
